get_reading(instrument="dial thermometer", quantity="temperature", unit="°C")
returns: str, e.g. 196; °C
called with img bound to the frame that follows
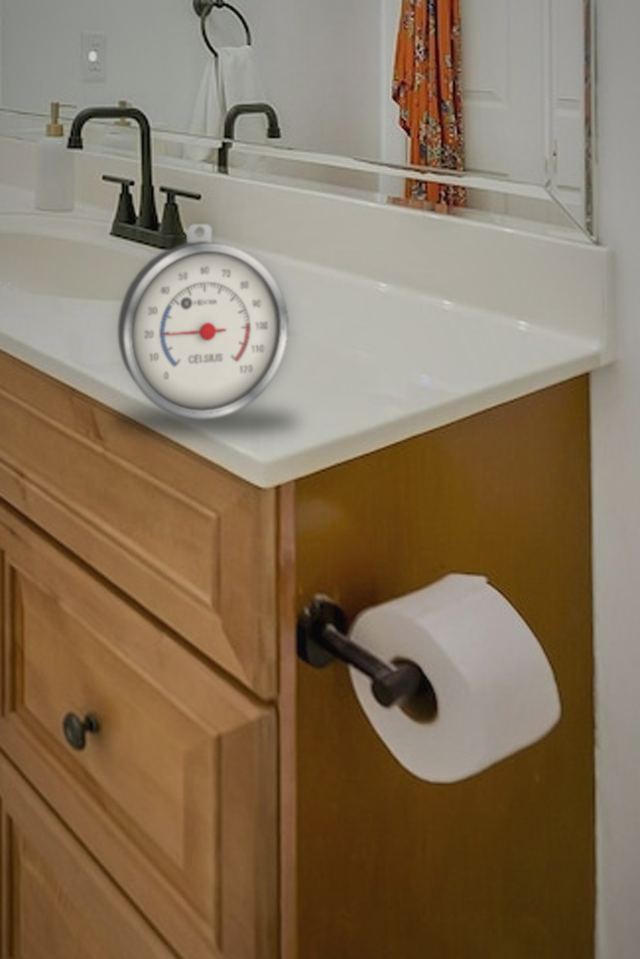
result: 20; °C
